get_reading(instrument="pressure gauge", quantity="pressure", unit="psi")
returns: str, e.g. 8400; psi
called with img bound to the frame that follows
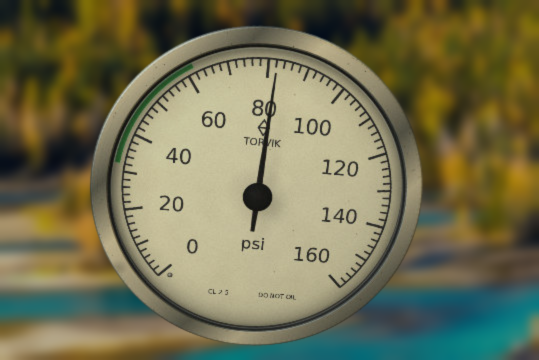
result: 82; psi
